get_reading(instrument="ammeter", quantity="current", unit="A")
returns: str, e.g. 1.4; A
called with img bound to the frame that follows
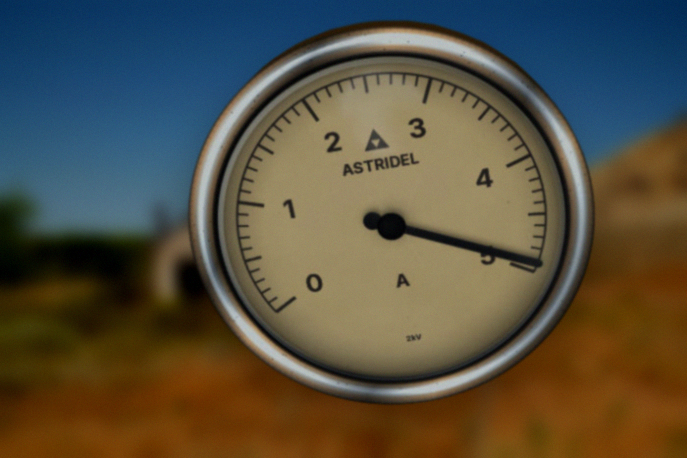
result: 4.9; A
